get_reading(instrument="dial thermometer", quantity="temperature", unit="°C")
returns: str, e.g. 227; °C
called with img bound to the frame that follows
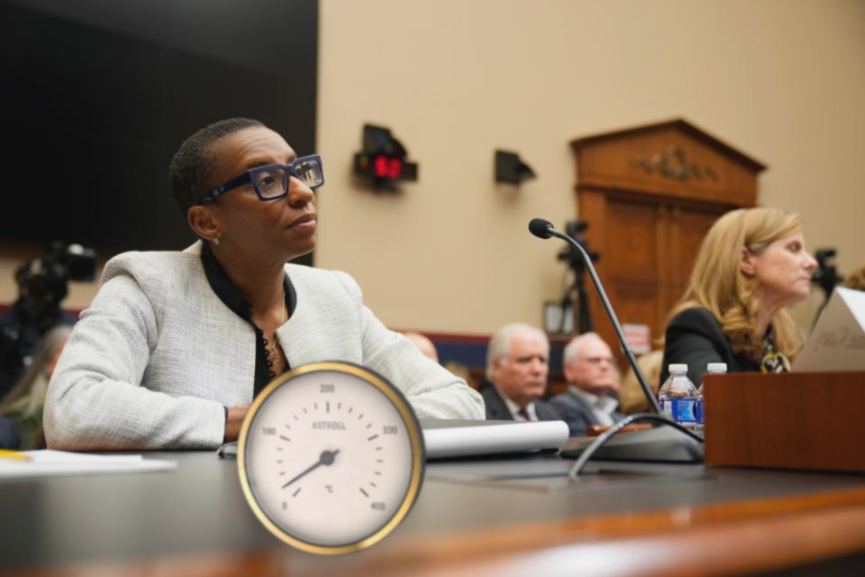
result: 20; °C
